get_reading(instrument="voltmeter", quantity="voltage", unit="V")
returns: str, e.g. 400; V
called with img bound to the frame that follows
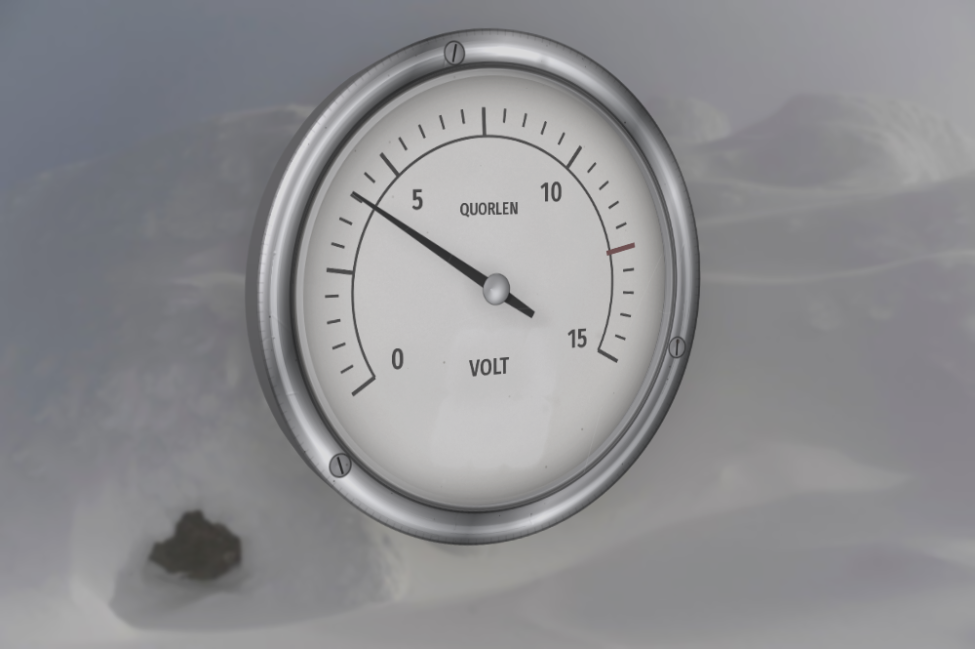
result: 4; V
